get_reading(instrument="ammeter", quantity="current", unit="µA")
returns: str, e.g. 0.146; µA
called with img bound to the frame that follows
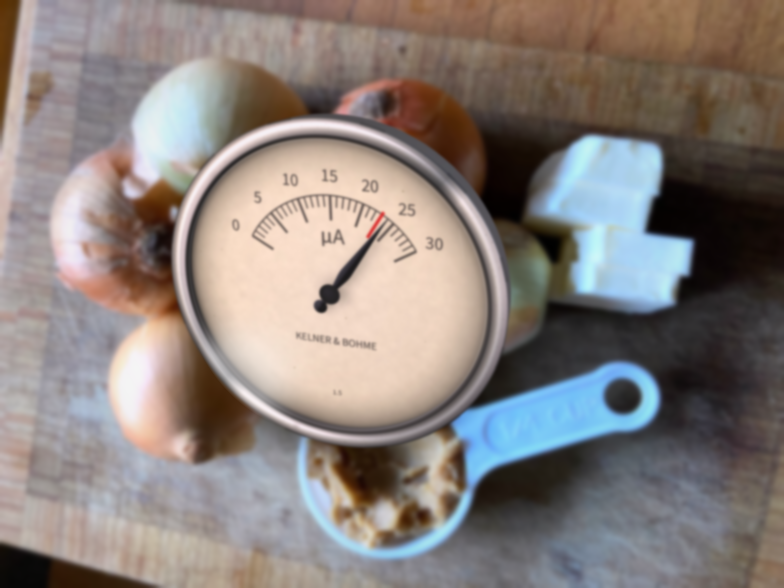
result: 24; µA
